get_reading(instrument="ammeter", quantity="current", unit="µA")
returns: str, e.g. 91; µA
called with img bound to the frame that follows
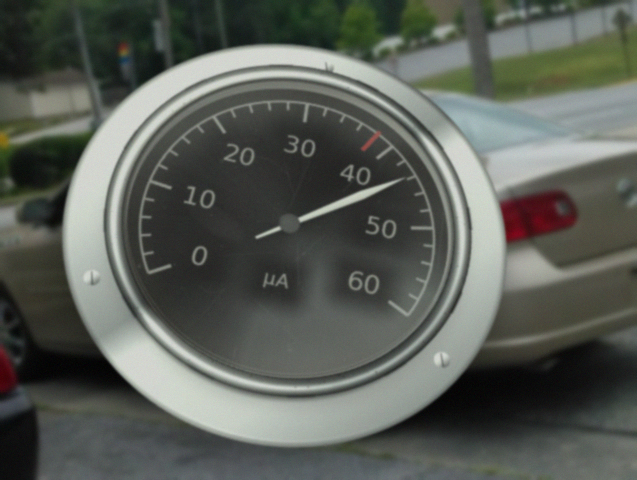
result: 44; µA
